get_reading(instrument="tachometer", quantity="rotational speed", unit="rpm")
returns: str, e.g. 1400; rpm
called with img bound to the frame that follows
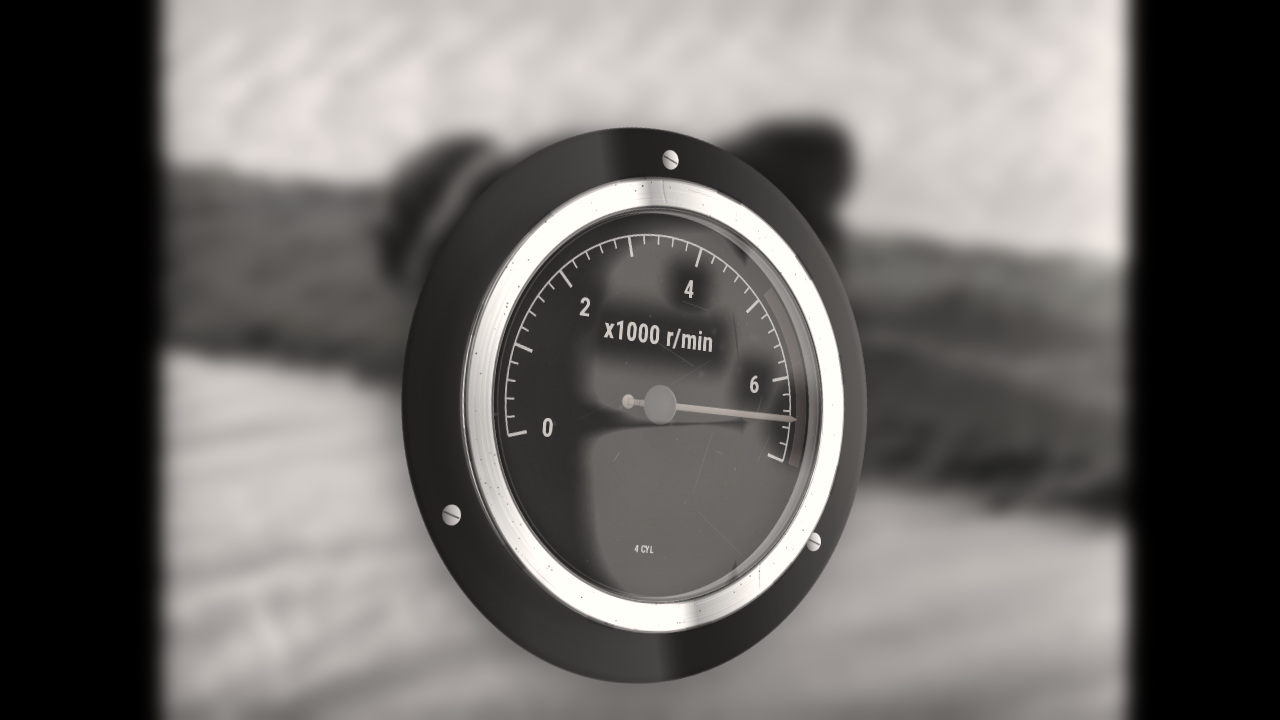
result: 6500; rpm
